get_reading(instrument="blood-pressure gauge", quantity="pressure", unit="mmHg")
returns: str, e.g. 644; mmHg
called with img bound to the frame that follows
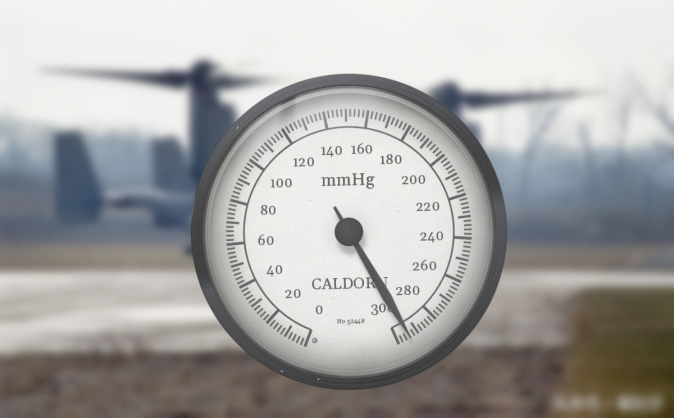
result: 294; mmHg
